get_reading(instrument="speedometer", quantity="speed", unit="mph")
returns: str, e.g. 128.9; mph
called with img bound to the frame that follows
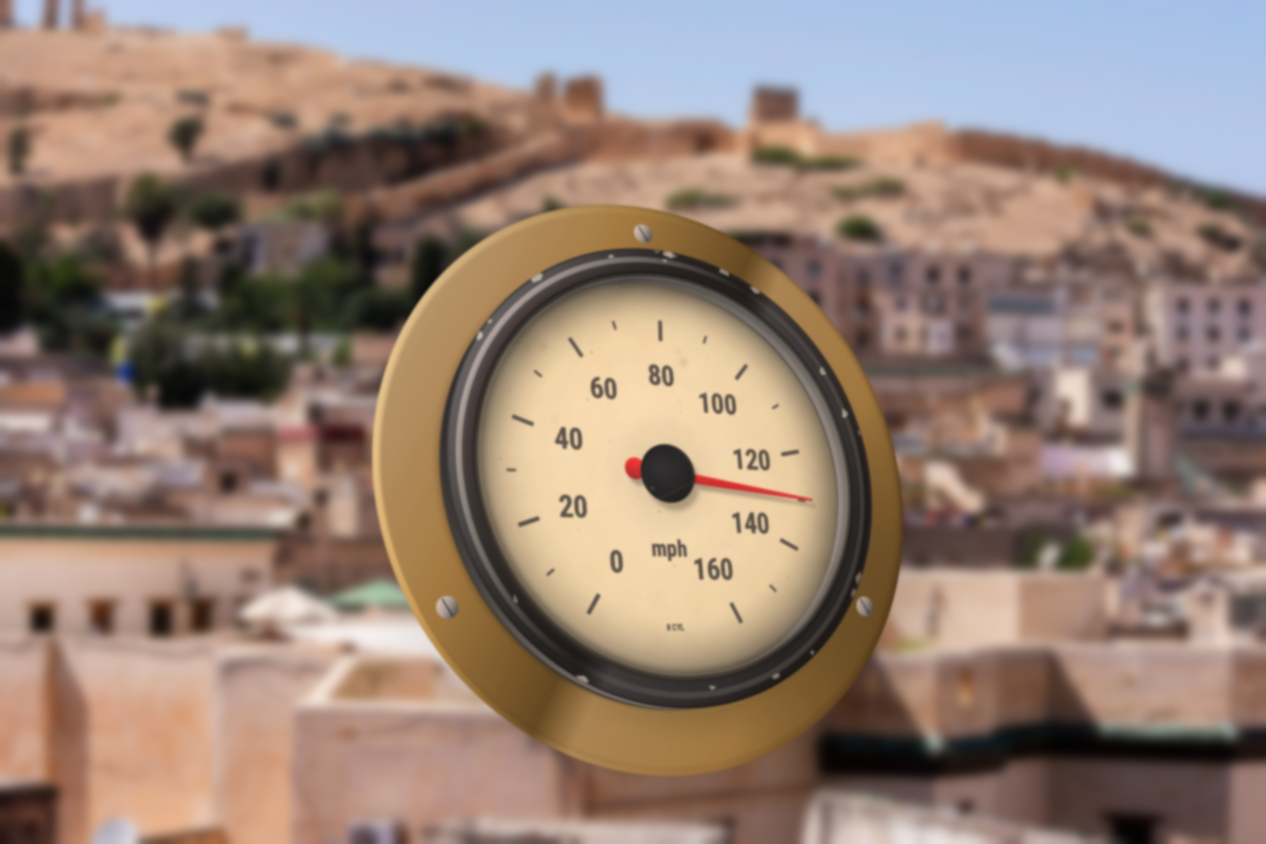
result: 130; mph
